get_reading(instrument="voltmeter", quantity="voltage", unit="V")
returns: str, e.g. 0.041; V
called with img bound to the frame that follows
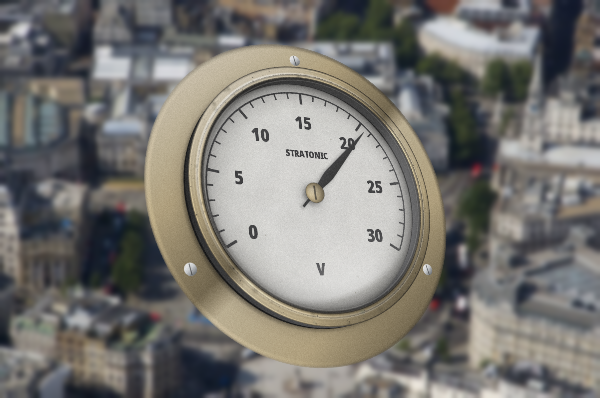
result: 20.5; V
